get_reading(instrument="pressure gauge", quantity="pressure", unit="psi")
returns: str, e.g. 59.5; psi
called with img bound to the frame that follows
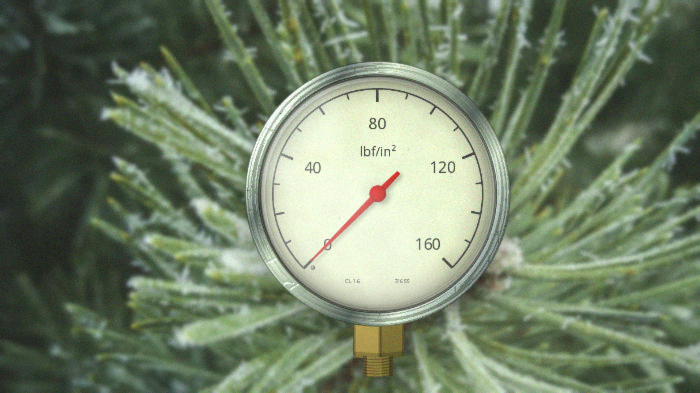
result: 0; psi
